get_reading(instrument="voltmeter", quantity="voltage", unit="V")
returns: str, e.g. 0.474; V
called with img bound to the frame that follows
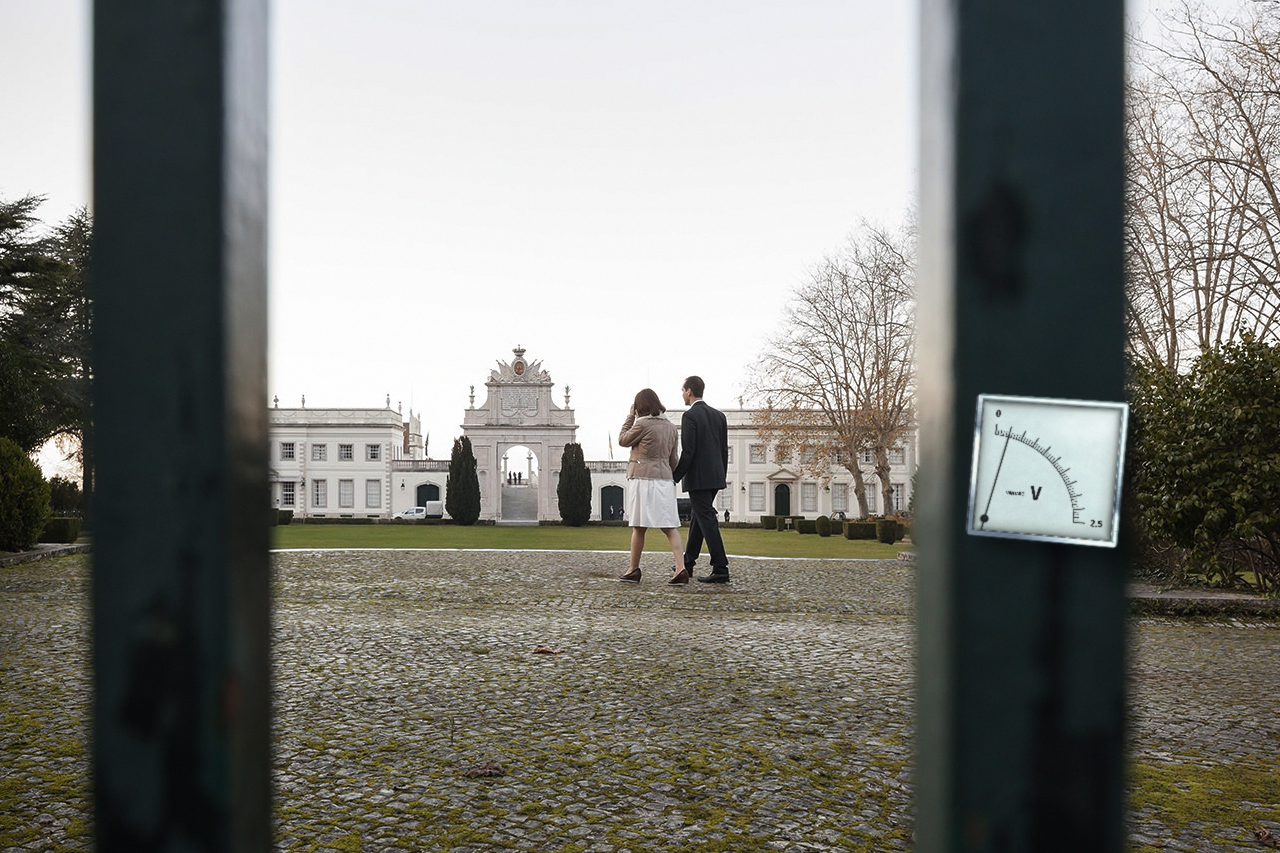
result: 0.25; V
